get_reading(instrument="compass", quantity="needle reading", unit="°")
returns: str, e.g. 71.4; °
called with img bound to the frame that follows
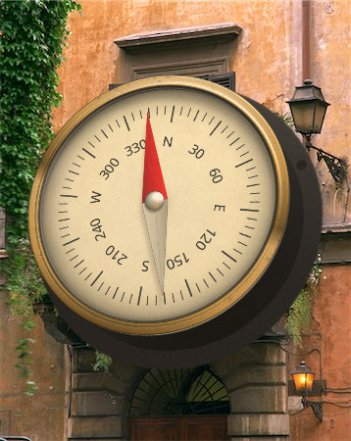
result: 345; °
